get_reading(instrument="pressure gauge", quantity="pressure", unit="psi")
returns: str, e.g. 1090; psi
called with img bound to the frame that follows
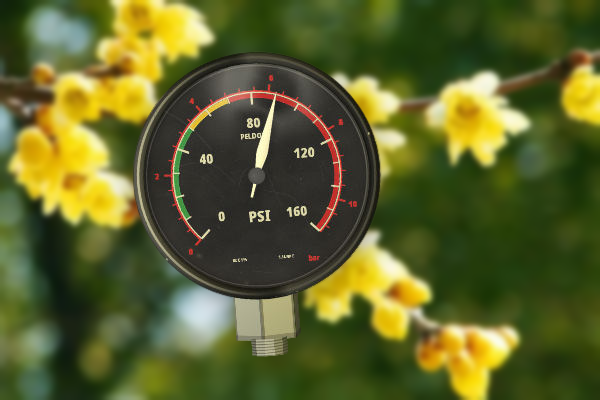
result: 90; psi
